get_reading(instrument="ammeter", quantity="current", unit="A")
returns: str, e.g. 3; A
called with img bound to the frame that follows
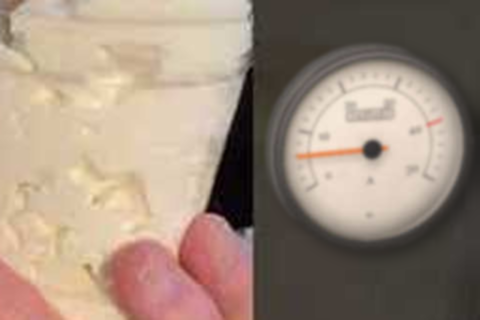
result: 6; A
